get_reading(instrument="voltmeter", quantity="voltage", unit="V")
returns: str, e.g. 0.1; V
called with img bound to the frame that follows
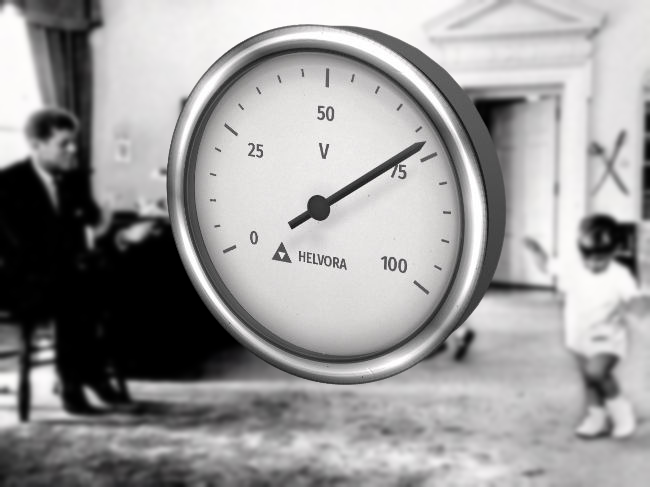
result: 72.5; V
